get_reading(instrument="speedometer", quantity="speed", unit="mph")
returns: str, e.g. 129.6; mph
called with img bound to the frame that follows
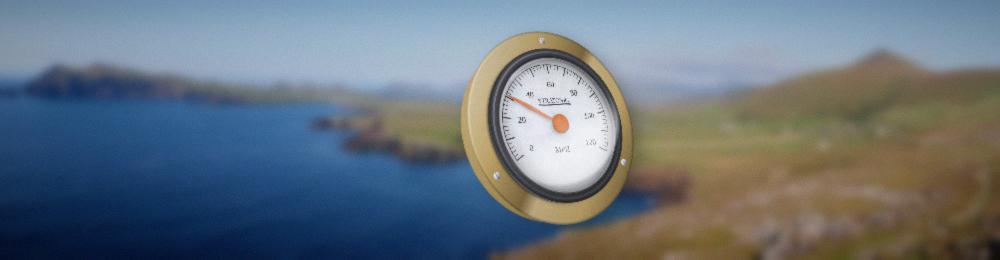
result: 30; mph
